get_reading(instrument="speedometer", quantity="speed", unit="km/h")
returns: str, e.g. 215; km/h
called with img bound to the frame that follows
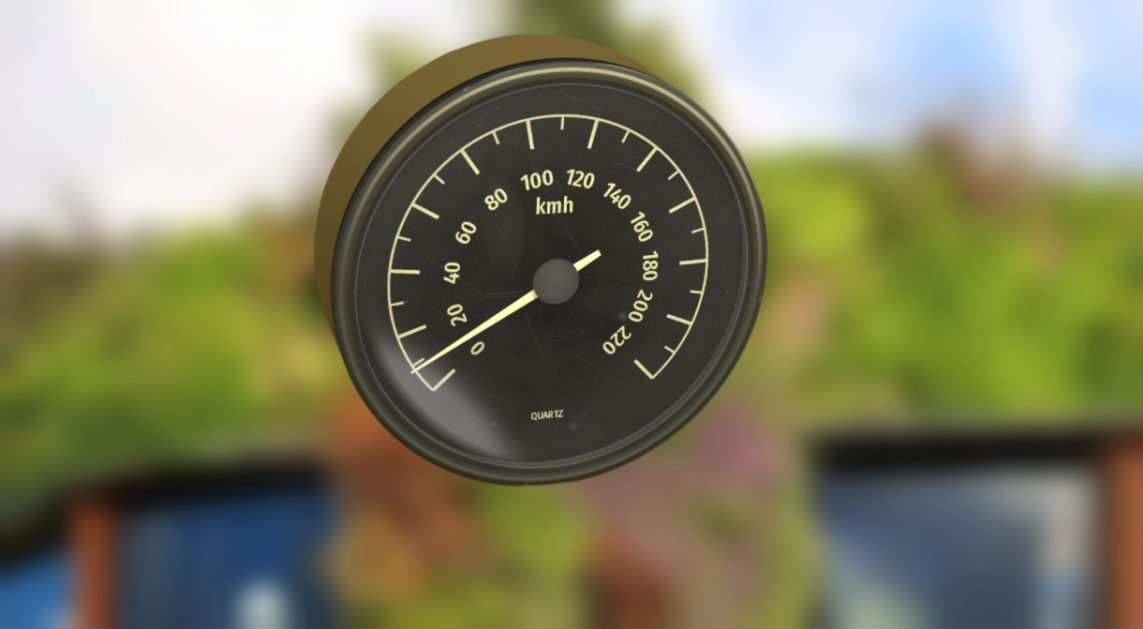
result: 10; km/h
